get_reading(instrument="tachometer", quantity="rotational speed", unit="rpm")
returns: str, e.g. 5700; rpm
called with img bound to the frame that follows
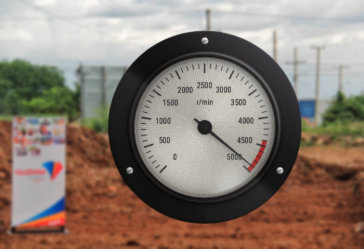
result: 4900; rpm
